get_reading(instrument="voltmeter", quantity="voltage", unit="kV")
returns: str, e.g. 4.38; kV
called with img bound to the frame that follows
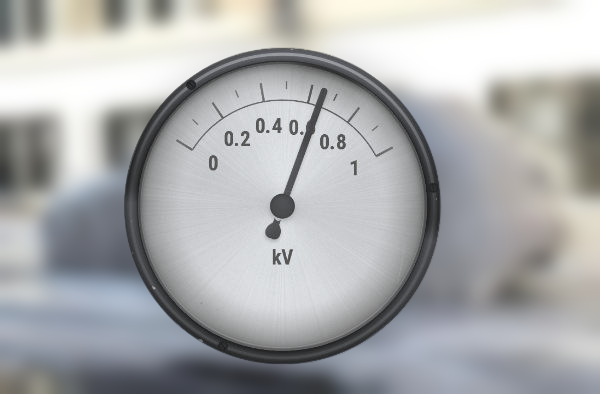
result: 0.65; kV
